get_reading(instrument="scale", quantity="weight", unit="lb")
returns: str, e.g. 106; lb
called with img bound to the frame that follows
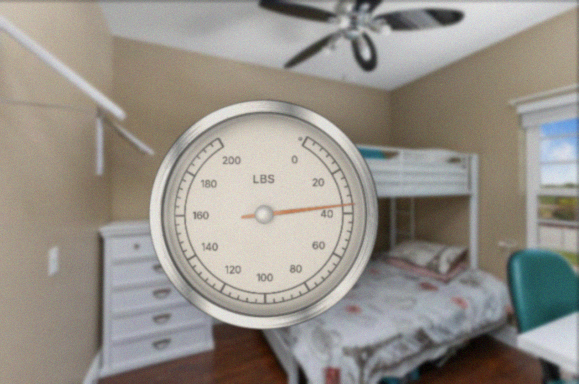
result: 36; lb
